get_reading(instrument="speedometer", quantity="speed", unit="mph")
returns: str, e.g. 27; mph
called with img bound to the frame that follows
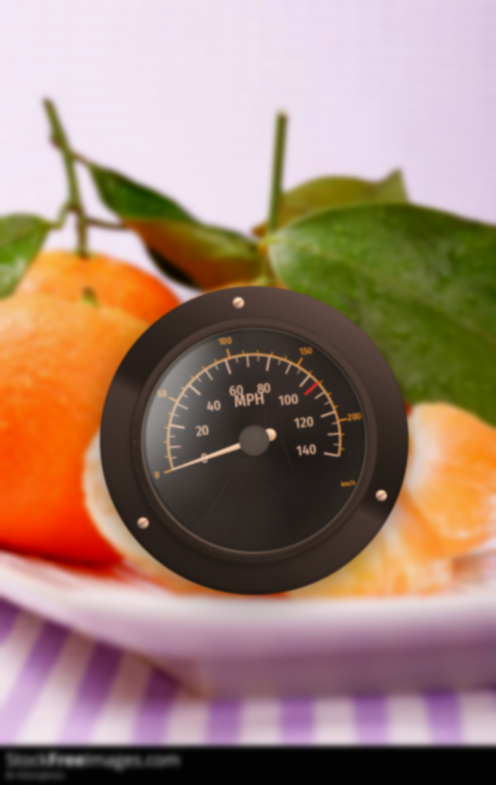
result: 0; mph
